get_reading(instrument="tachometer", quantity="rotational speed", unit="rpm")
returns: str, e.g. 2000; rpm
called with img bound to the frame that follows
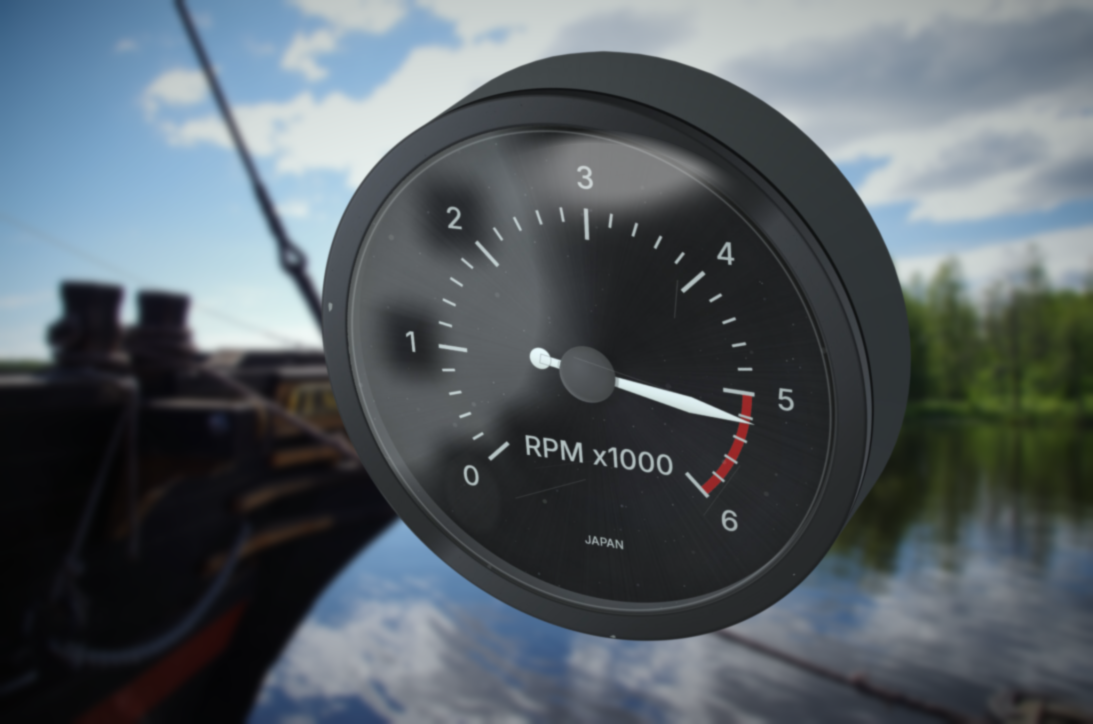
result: 5200; rpm
